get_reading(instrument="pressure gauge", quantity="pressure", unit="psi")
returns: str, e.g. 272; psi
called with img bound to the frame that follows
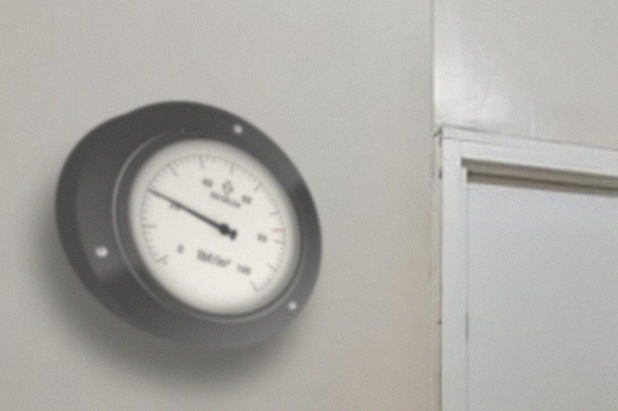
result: 20; psi
